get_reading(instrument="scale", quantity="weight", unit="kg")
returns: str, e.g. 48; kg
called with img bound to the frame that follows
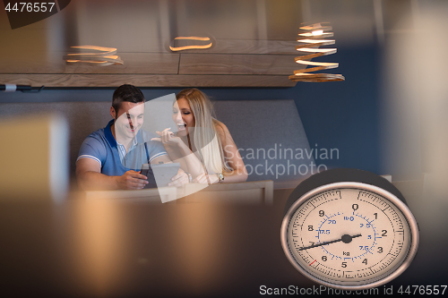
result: 7; kg
